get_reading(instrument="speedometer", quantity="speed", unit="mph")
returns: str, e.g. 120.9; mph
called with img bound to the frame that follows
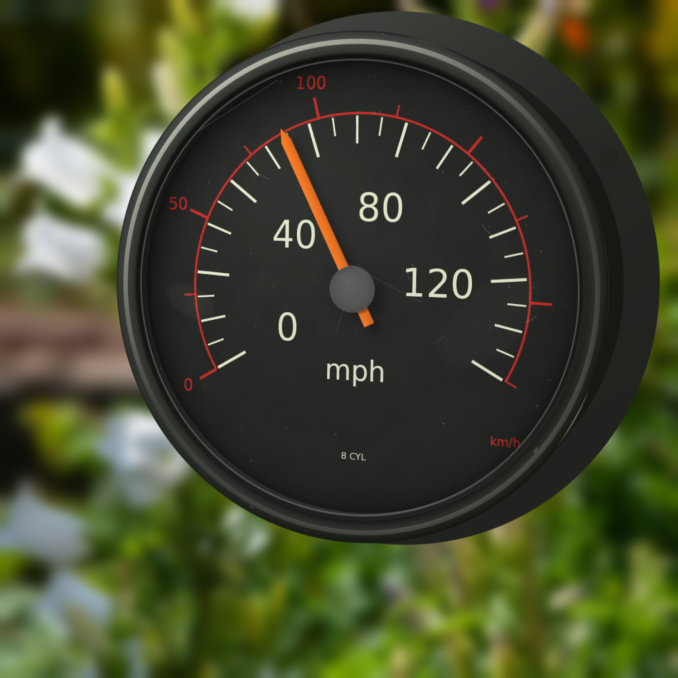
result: 55; mph
